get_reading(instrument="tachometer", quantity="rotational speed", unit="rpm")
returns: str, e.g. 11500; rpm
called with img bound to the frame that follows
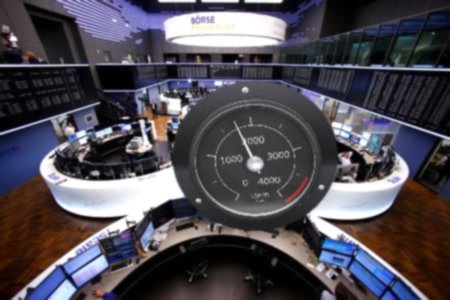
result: 1750; rpm
